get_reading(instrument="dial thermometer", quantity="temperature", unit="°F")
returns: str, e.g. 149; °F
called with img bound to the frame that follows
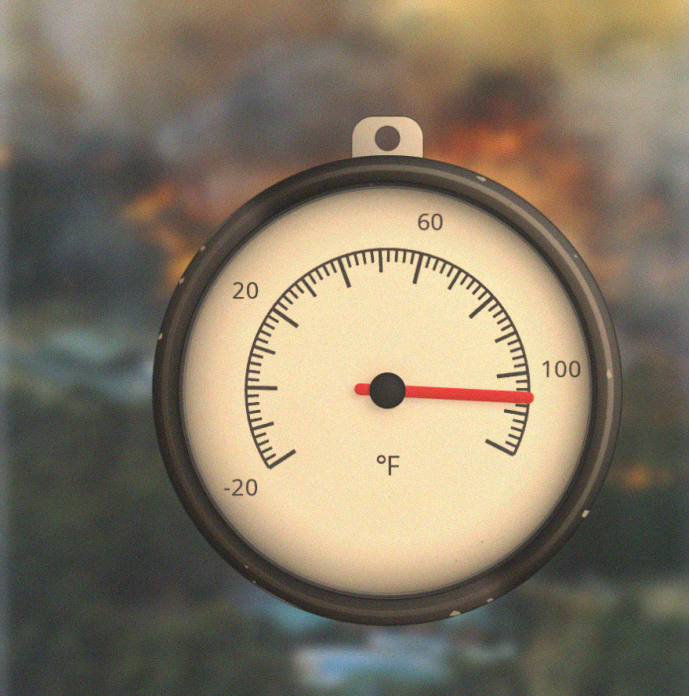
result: 106; °F
